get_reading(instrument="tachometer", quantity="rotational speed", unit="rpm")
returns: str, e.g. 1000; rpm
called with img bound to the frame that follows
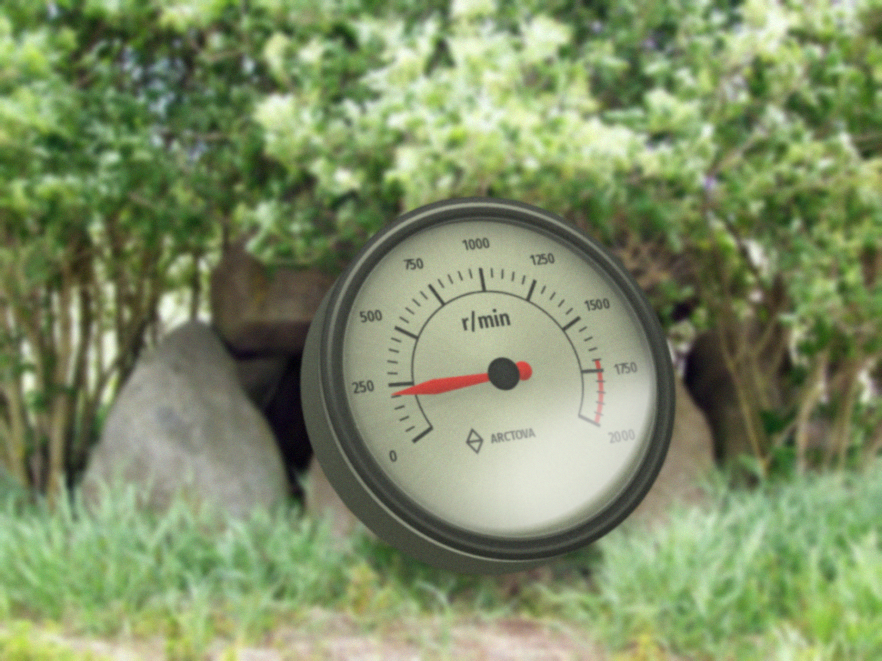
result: 200; rpm
